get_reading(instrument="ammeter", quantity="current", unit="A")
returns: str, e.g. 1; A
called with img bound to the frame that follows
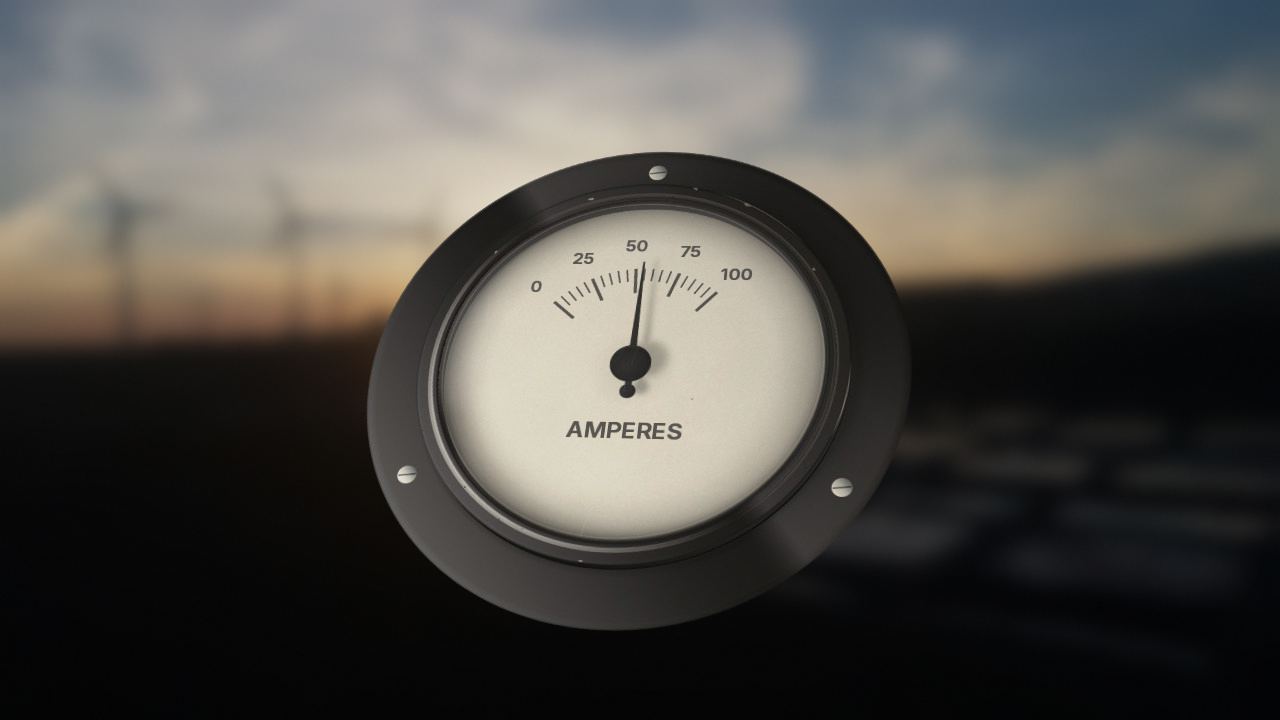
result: 55; A
